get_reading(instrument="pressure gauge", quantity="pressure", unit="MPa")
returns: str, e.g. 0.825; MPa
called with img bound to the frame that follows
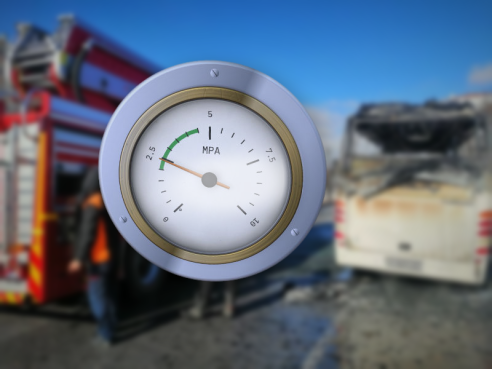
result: 2.5; MPa
